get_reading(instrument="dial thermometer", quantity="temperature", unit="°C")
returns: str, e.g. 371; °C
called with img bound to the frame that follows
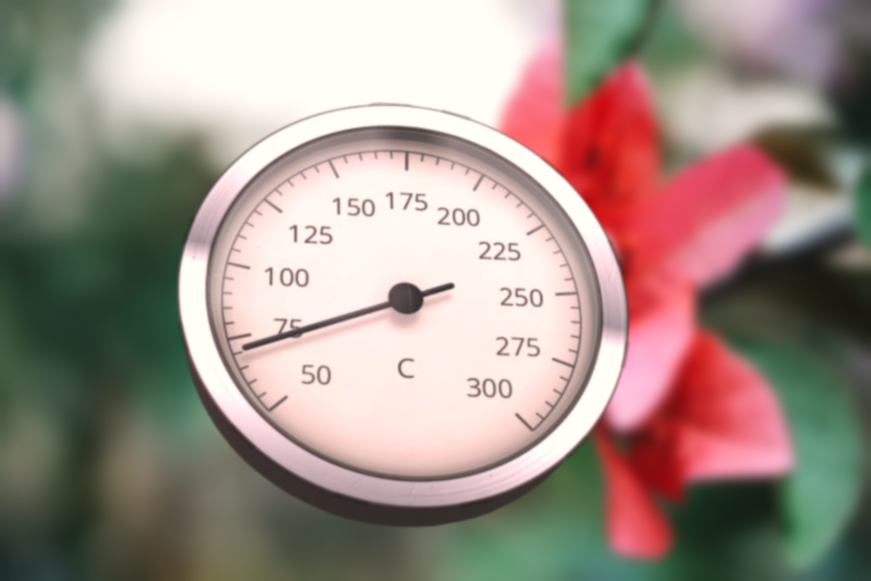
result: 70; °C
